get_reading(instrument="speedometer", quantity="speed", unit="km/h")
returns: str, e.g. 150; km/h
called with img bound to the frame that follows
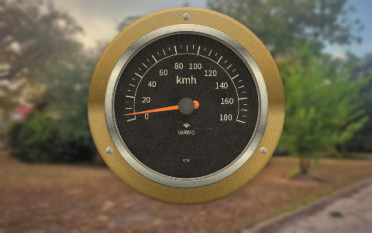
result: 5; km/h
